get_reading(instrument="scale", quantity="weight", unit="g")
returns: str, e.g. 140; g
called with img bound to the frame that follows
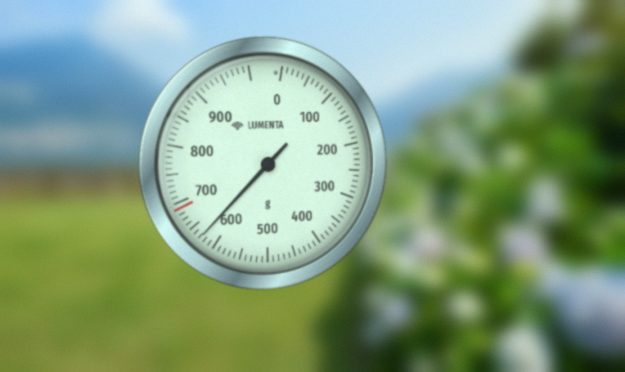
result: 630; g
